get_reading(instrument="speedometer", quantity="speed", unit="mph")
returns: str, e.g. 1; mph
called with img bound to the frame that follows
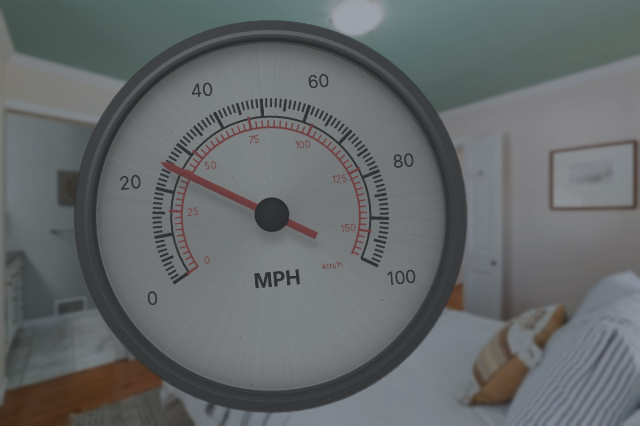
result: 25; mph
